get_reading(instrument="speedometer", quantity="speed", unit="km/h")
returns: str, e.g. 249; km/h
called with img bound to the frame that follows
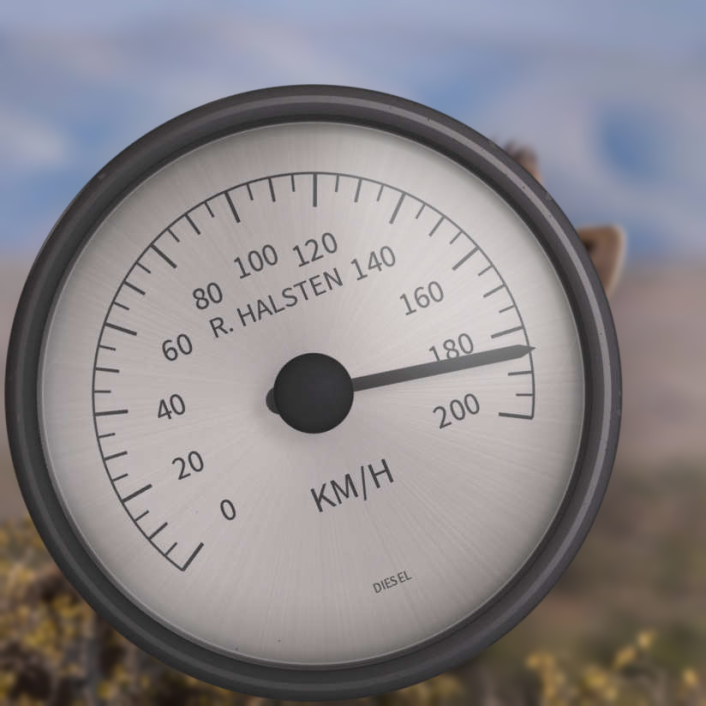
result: 185; km/h
